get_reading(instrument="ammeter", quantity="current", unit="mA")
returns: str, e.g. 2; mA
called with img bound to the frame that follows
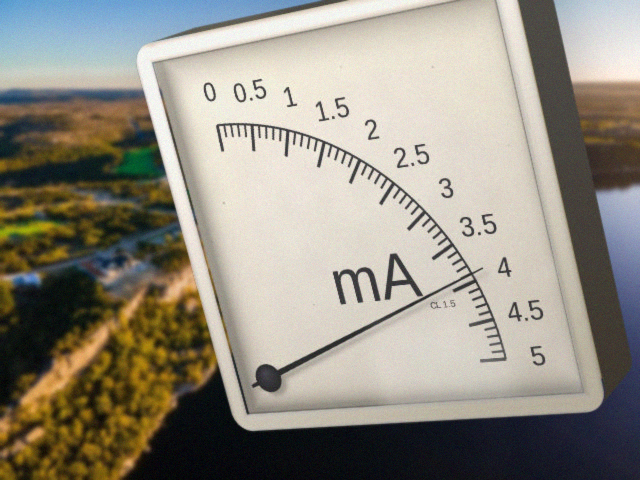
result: 3.9; mA
